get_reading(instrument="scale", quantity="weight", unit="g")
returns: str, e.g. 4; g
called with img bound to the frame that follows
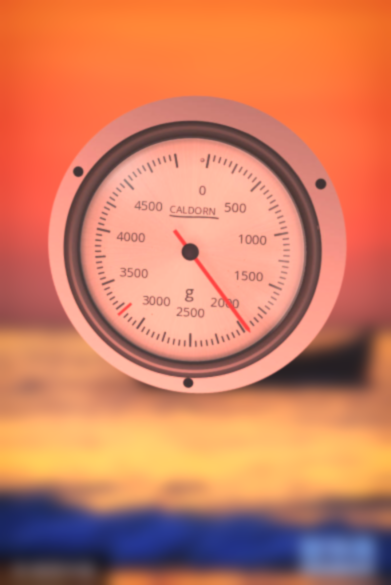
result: 1950; g
